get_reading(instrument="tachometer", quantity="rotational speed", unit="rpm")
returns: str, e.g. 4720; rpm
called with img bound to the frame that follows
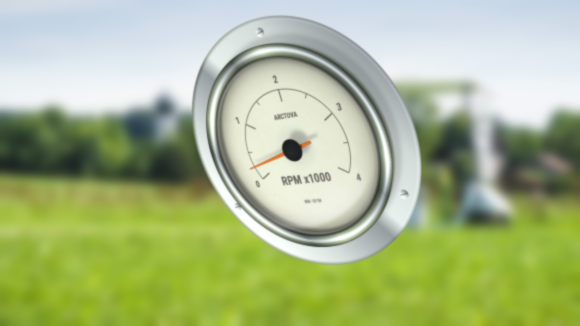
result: 250; rpm
